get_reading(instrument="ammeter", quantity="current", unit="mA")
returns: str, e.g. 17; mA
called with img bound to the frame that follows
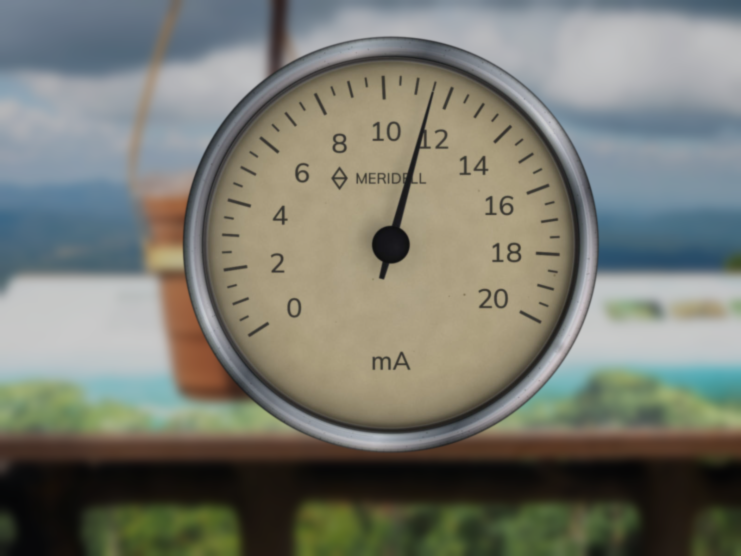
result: 11.5; mA
